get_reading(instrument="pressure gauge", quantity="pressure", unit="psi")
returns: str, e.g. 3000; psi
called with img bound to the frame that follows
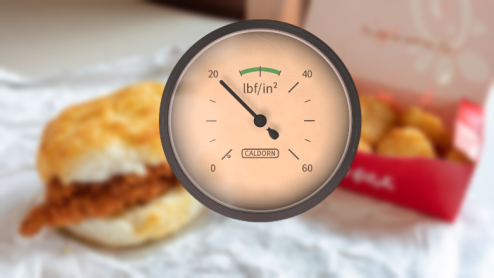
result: 20; psi
